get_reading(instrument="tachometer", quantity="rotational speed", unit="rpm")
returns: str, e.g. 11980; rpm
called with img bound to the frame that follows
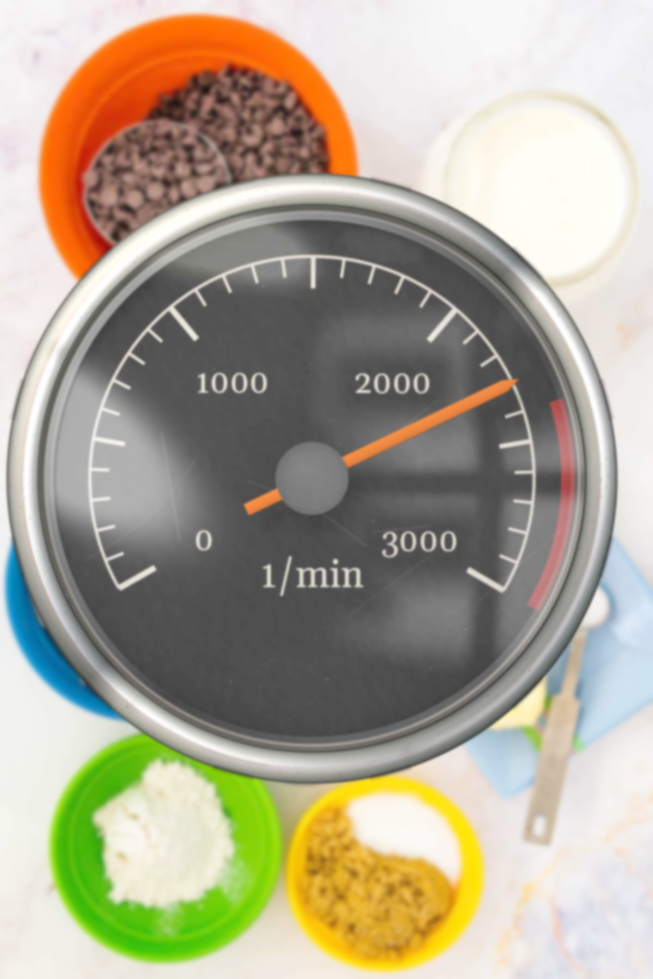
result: 2300; rpm
